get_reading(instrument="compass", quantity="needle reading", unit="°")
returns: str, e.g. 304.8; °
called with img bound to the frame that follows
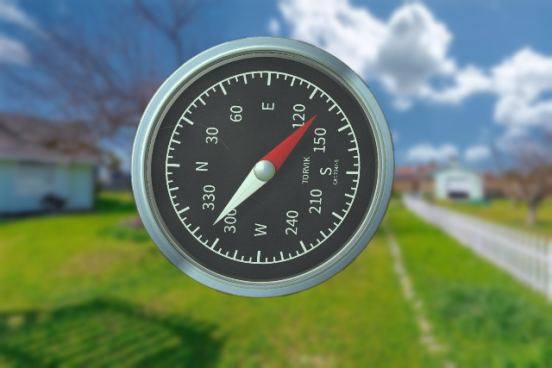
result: 130; °
